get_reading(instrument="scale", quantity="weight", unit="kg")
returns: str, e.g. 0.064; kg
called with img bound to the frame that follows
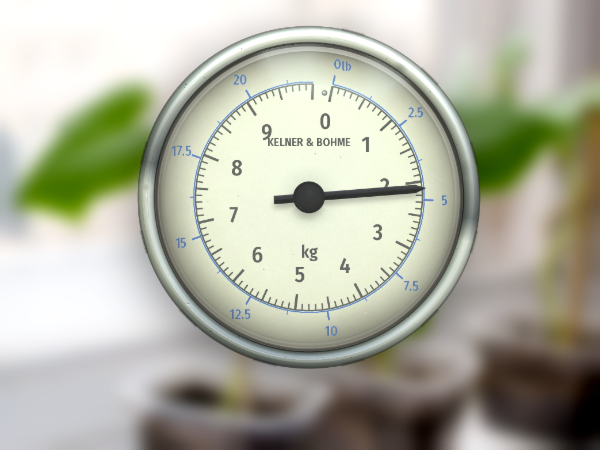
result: 2.1; kg
